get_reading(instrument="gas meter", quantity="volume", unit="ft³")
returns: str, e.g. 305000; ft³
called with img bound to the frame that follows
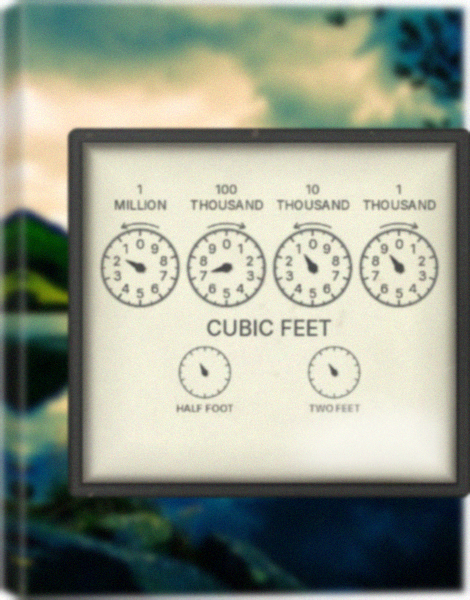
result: 170900; ft³
